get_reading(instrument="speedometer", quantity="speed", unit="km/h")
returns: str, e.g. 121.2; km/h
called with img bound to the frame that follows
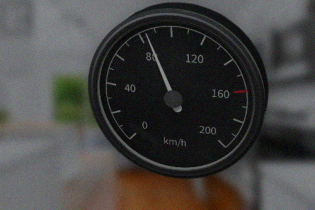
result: 85; km/h
